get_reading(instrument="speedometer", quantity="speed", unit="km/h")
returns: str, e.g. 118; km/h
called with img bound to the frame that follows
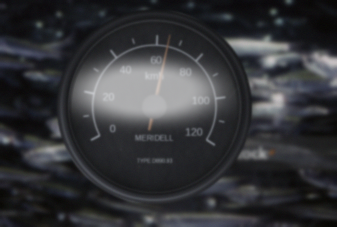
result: 65; km/h
